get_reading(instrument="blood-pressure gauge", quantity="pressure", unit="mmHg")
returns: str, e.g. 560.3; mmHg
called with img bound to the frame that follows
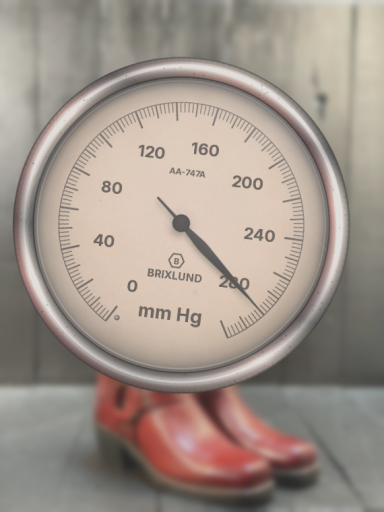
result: 280; mmHg
